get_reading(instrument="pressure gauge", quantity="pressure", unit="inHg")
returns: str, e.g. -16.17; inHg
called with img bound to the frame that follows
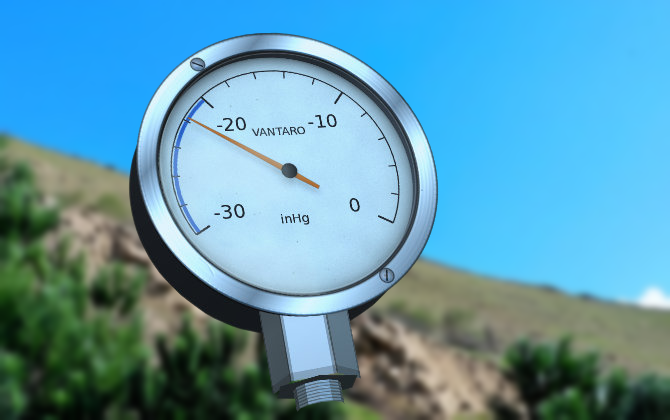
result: -22; inHg
